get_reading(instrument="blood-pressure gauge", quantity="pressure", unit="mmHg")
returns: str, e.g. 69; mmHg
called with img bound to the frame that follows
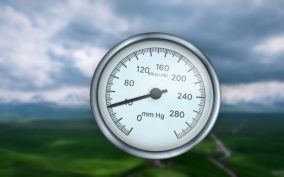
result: 40; mmHg
